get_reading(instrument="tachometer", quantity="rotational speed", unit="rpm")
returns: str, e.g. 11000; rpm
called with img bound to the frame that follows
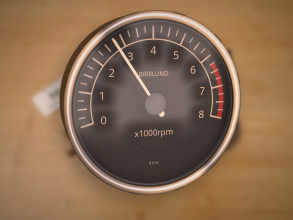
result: 2750; rpm
